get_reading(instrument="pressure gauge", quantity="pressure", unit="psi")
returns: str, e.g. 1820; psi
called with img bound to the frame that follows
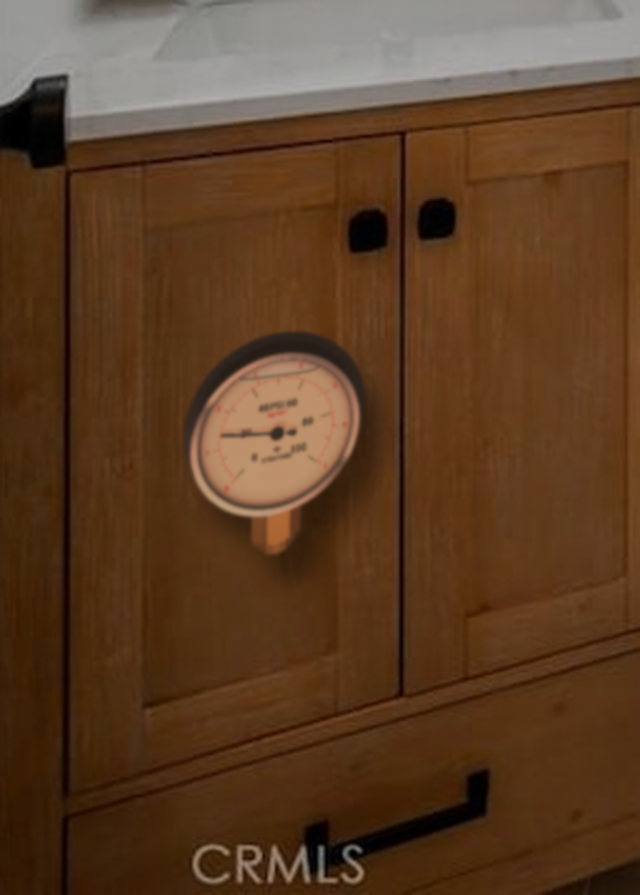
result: 20; psi
